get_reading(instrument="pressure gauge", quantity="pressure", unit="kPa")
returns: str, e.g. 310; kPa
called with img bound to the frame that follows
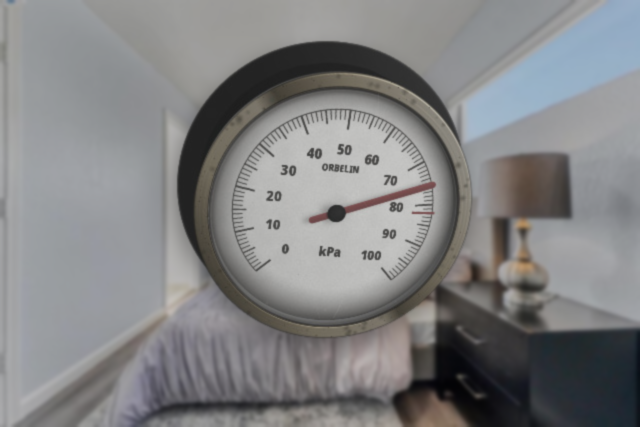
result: 75; kPa
